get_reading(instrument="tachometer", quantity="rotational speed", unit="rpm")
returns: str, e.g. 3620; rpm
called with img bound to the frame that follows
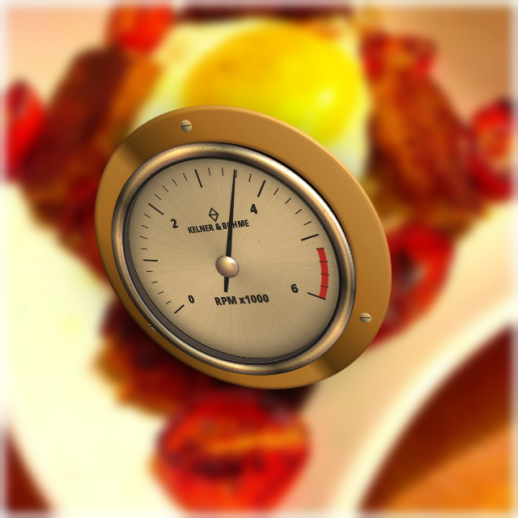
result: 3600; rpm
